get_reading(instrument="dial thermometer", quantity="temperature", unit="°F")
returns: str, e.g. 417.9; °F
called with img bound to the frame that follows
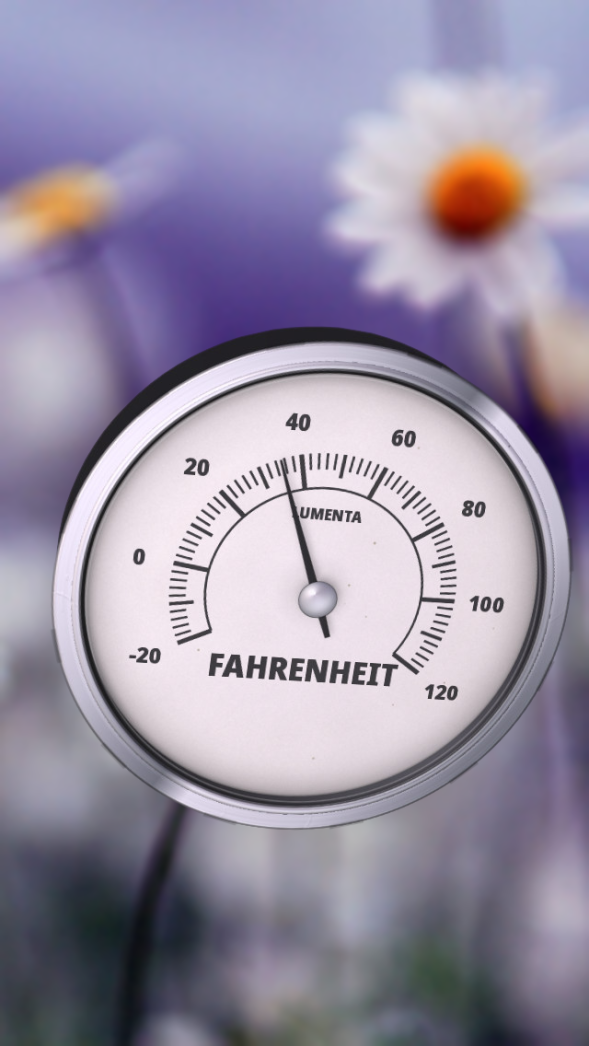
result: 35; °F
